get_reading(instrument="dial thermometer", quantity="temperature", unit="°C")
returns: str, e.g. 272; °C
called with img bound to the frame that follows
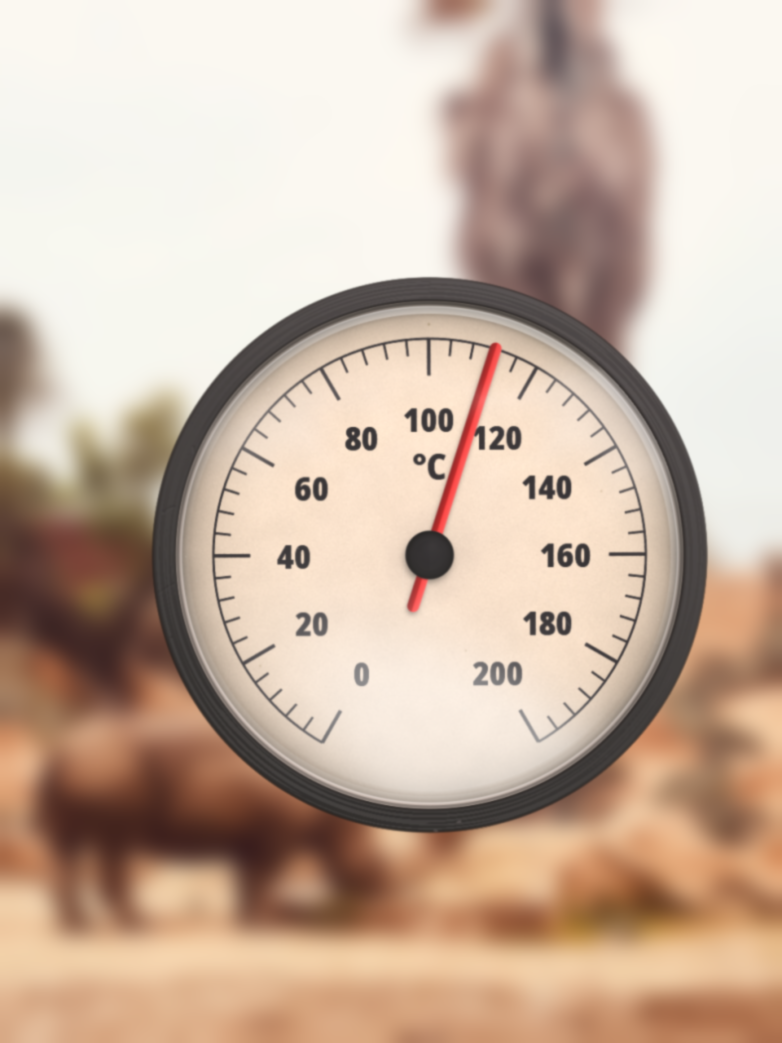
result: 112; °C
